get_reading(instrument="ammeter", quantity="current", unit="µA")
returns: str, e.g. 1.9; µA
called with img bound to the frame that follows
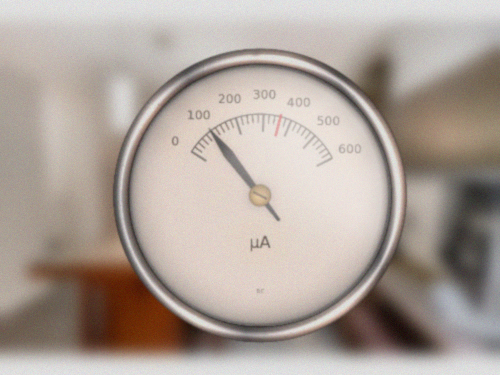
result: 100; µA
